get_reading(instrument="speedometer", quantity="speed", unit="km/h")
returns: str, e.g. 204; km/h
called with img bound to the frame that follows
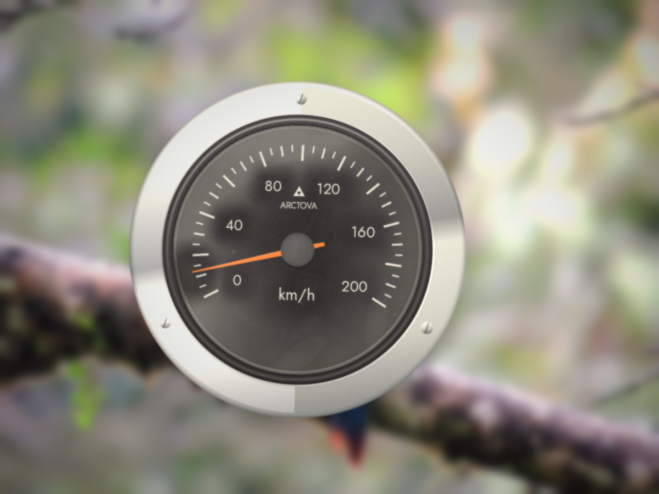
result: 12.5; km/h
